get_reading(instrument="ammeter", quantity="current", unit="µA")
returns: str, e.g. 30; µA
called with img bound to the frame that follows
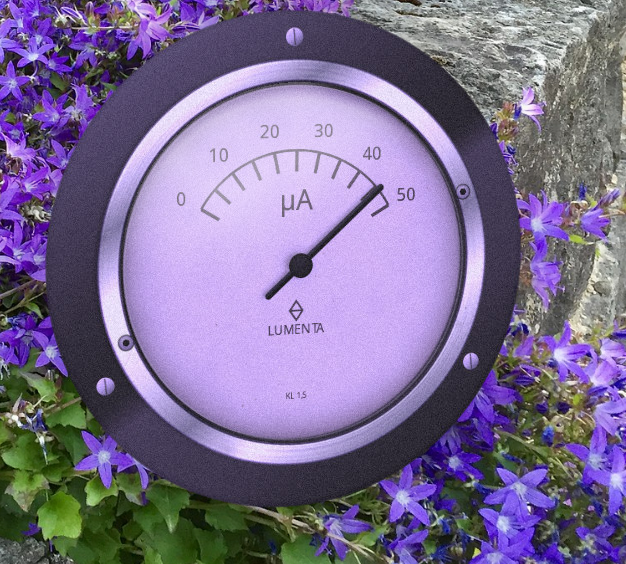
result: 45; µA
